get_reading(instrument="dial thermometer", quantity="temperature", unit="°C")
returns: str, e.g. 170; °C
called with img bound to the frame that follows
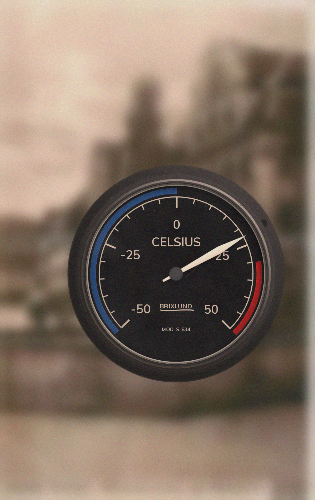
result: 22.5; °C
